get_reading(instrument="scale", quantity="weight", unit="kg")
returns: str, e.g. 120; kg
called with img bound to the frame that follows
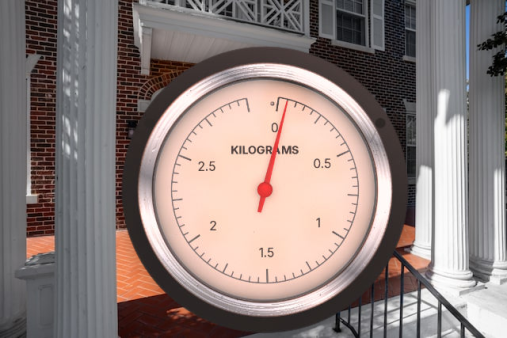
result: 0.05; kg
